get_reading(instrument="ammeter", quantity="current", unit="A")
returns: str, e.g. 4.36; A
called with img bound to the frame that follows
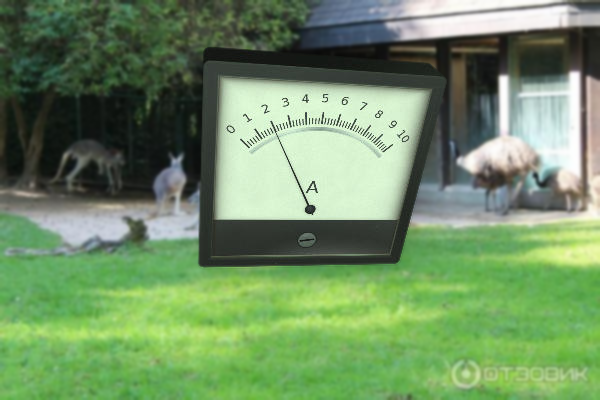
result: 2; A
